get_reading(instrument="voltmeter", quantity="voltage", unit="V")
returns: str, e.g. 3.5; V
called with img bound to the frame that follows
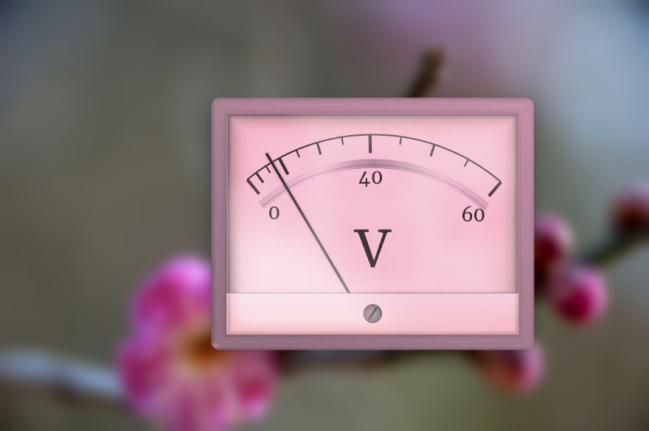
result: 17.5; V
